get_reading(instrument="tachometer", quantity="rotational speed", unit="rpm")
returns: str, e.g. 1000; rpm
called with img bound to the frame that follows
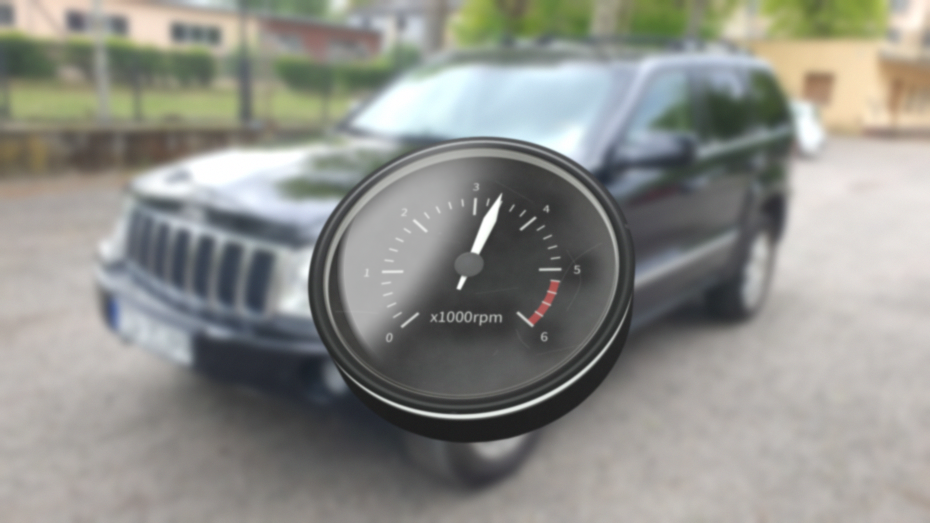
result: 3400; rpm
